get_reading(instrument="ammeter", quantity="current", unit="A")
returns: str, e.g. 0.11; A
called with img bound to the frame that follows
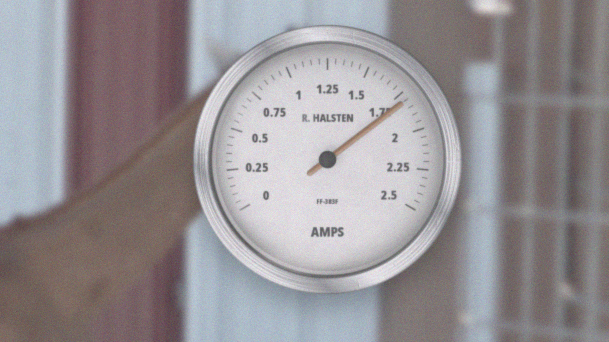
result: 1.8; A
